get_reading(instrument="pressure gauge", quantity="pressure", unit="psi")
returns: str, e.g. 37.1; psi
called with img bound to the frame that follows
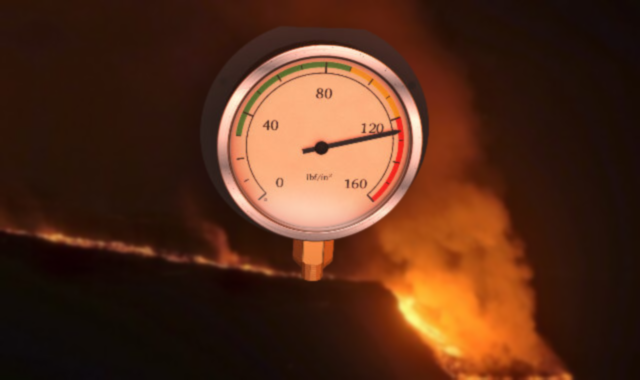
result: 125; psi
